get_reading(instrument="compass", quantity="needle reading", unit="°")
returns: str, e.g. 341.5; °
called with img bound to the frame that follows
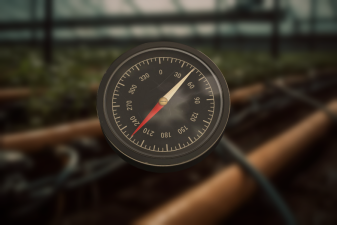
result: 225; °
